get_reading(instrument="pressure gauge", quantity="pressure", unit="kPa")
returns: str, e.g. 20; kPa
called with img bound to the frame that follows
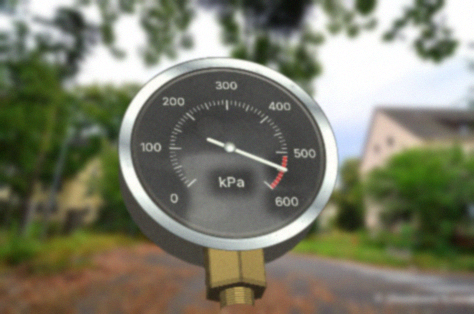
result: 550; kPa
